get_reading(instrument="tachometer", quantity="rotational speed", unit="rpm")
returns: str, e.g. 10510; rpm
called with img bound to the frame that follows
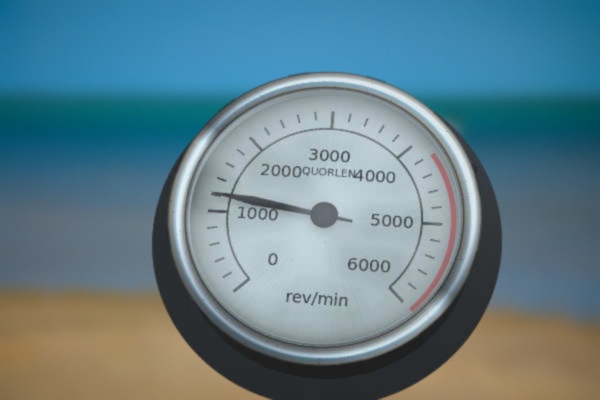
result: 1200; rpm
